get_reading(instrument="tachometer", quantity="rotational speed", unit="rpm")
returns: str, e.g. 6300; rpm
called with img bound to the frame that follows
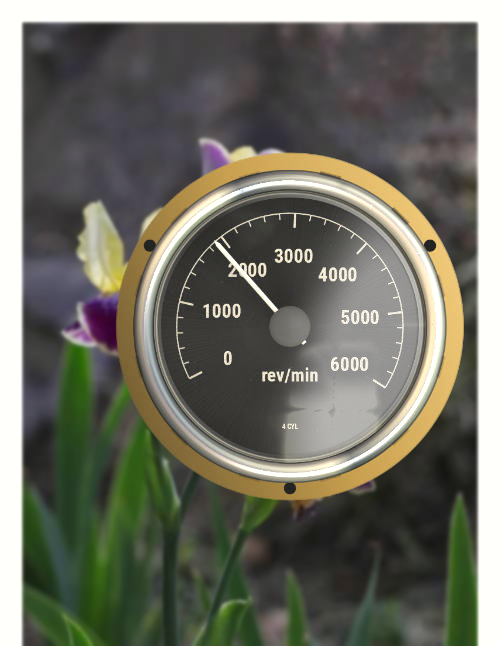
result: 1900; rpm
